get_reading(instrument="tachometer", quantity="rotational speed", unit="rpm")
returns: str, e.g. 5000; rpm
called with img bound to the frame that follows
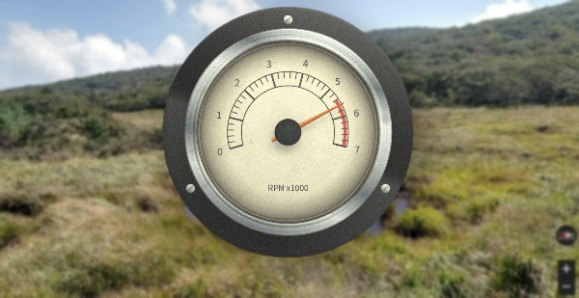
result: 5600; rpm
